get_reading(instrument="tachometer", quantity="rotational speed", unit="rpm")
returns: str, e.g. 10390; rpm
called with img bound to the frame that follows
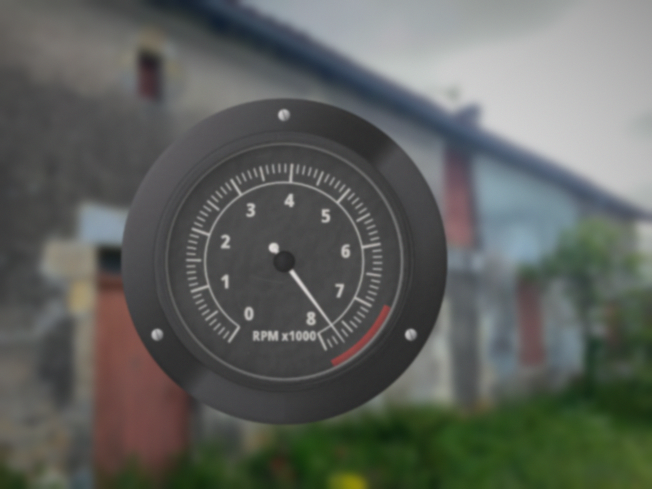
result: 7700; rpm
